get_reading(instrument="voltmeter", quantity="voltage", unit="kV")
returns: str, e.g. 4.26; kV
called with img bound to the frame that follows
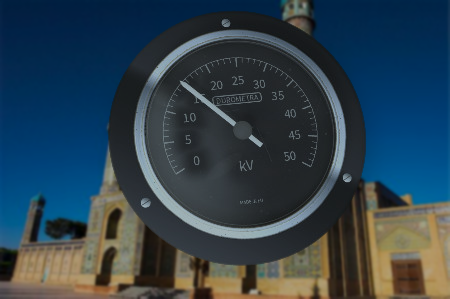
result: 15; kV
